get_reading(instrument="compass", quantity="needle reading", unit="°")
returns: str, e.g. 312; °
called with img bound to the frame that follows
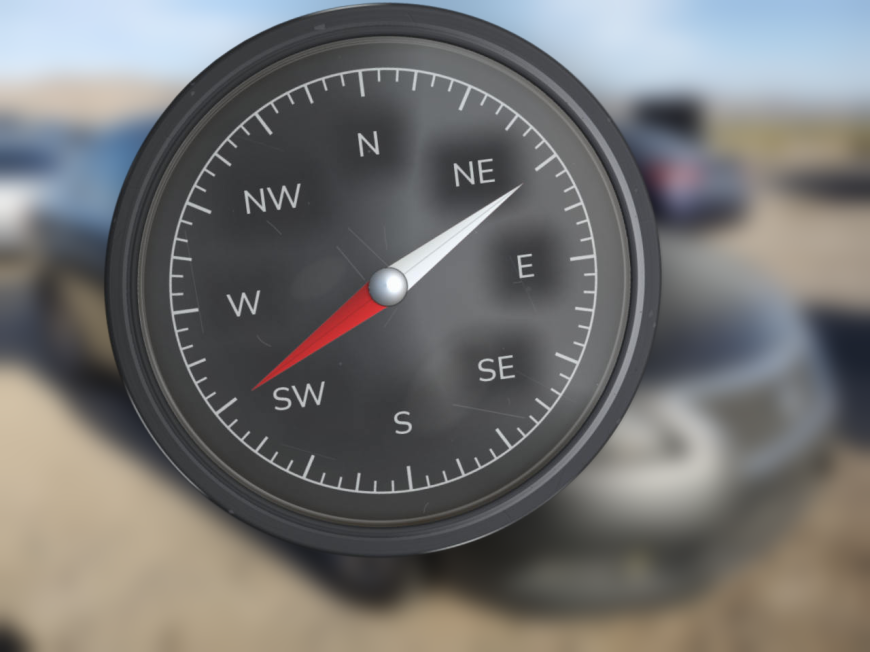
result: 240; °
